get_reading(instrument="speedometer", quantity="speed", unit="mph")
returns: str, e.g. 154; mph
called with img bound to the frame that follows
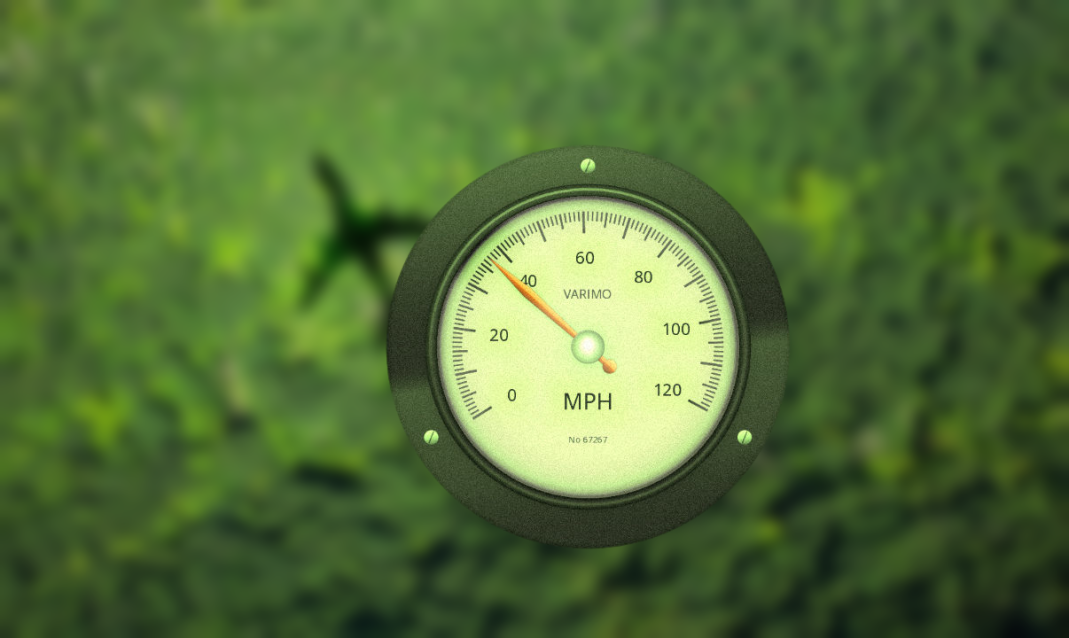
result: 37; mph
